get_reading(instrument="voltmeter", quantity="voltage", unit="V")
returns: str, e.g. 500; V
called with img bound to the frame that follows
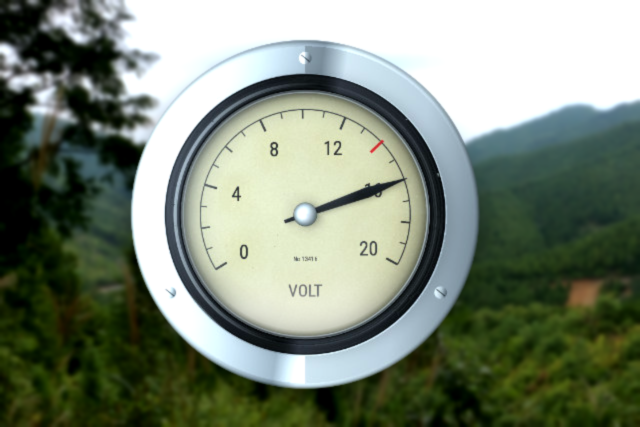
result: 16; V
